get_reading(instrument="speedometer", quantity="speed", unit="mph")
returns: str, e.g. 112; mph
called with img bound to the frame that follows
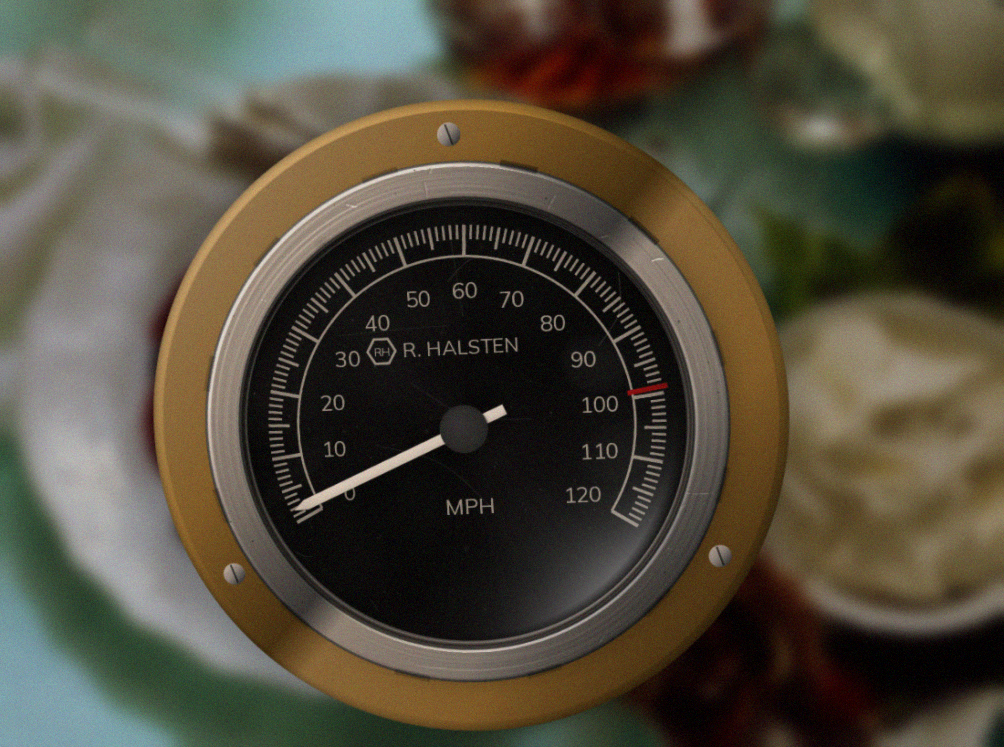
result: 2; mph
